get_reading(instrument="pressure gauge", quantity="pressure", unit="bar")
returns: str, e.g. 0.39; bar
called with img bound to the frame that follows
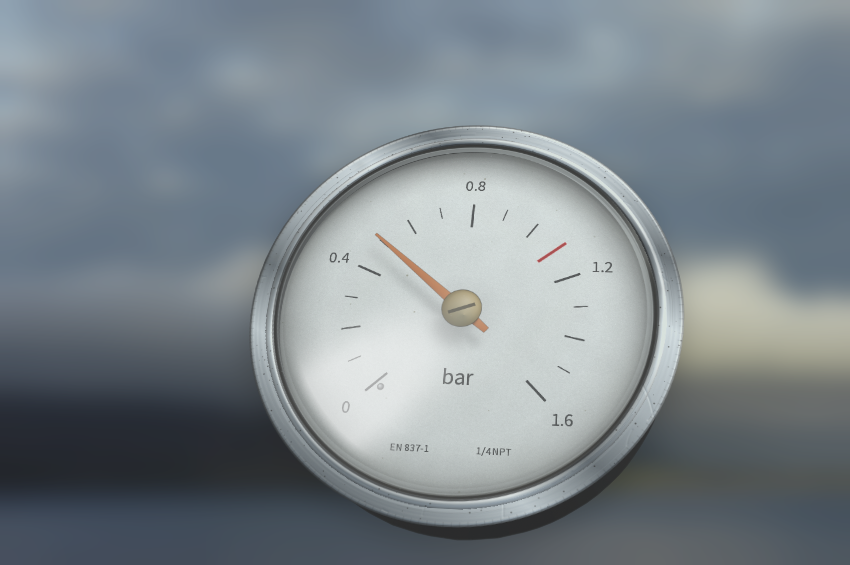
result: 0.5; bar
